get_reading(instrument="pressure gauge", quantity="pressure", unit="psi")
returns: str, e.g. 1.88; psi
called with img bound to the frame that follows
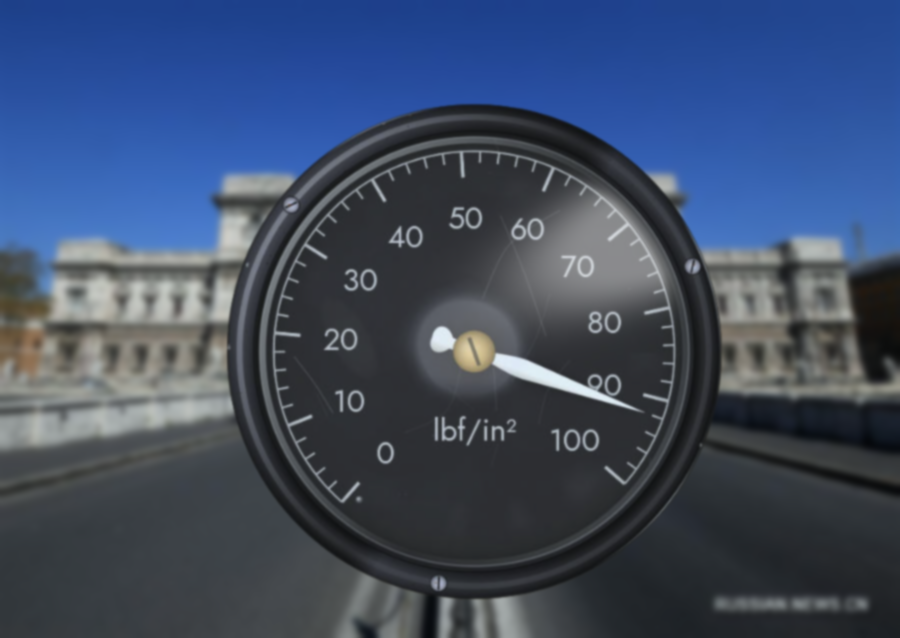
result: 92; psi
